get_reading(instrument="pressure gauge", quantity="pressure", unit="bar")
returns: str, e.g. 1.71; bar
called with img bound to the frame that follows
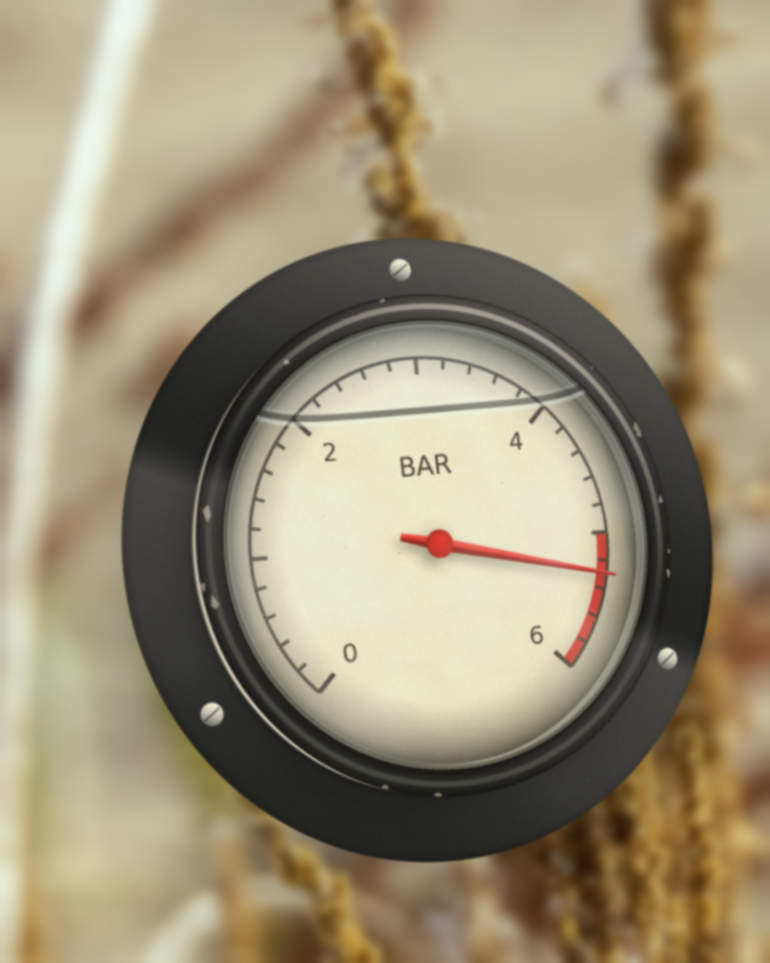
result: 5.3; bar
